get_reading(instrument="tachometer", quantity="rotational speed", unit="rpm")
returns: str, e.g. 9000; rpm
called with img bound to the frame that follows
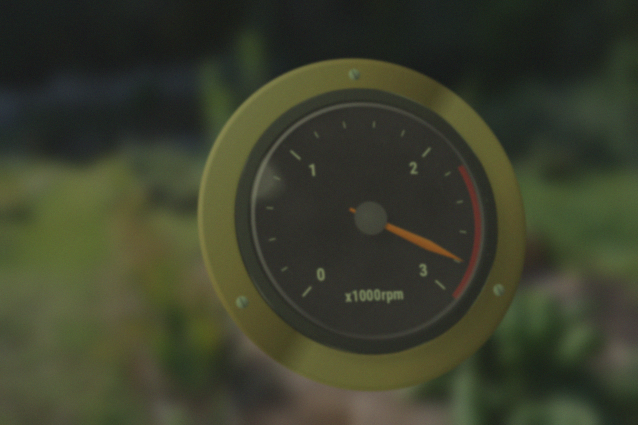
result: 2800; rpm
